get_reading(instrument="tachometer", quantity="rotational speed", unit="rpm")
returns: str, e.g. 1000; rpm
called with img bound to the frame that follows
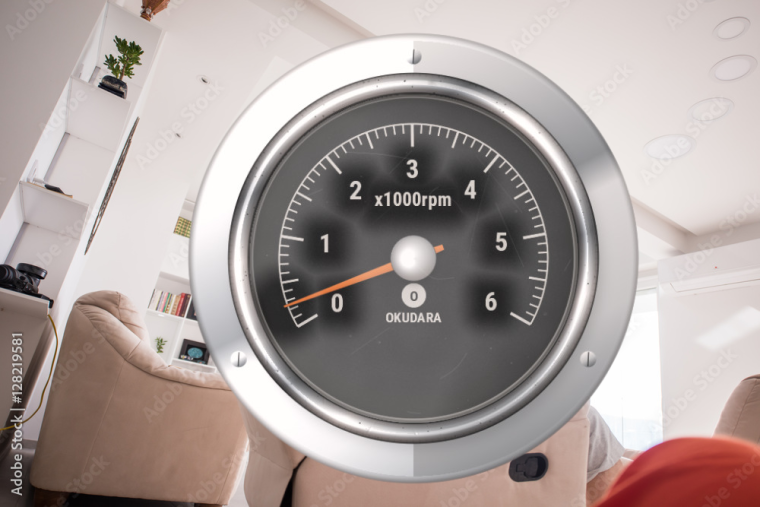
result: 250; rpm
